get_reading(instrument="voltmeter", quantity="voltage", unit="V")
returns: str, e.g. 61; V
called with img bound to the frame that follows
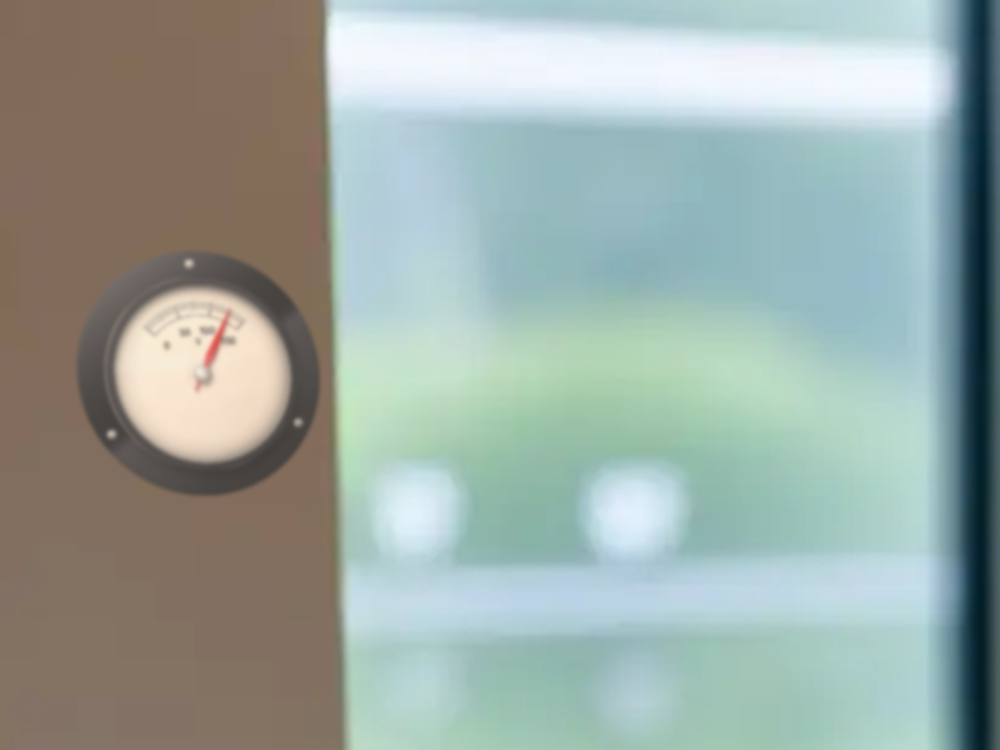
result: 125; V
